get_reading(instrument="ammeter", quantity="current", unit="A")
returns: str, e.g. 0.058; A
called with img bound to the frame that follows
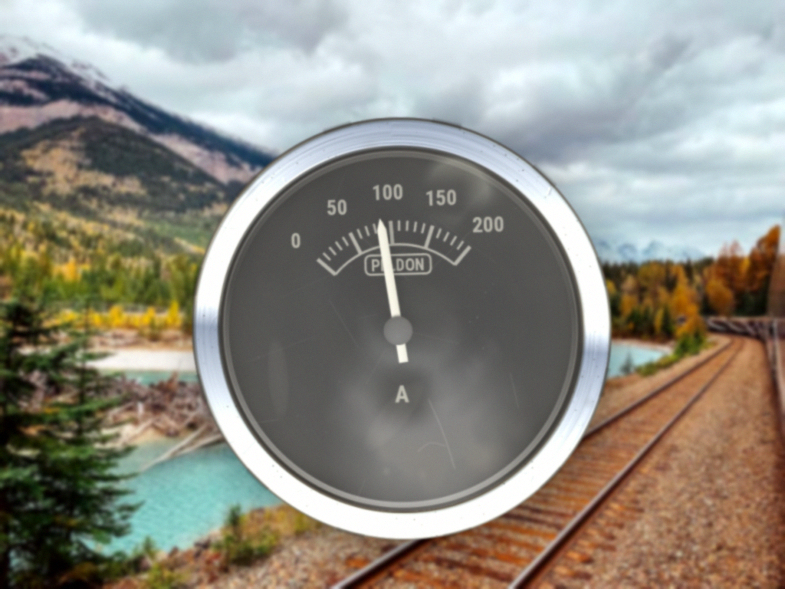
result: 90; A
